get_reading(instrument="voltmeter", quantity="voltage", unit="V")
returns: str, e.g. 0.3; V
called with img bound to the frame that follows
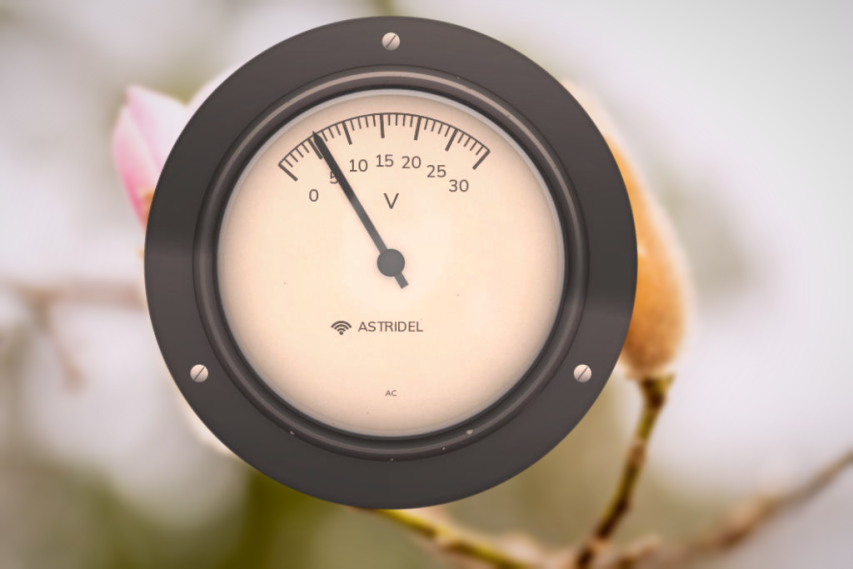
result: 6; V
